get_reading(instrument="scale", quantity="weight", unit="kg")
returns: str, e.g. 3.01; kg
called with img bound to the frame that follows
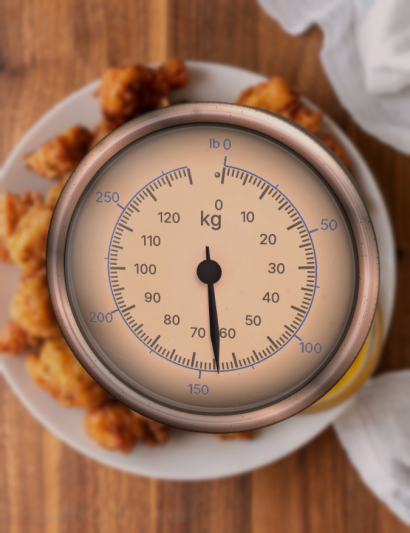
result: 64; kg
